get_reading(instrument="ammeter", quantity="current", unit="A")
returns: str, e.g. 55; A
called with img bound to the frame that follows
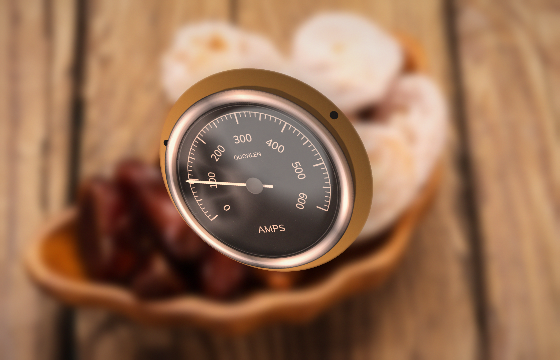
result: 100; A
